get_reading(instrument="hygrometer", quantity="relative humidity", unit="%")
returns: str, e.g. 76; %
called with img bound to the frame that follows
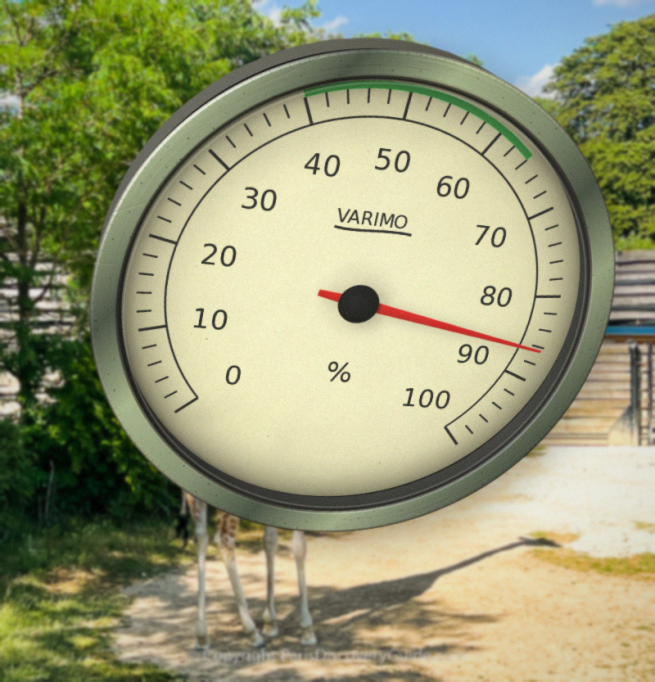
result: 86; %
